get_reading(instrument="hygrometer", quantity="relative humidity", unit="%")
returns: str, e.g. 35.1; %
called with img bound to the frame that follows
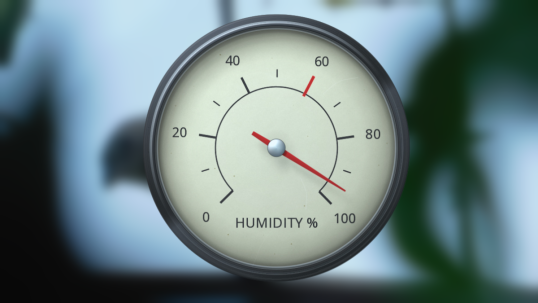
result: 95; %
